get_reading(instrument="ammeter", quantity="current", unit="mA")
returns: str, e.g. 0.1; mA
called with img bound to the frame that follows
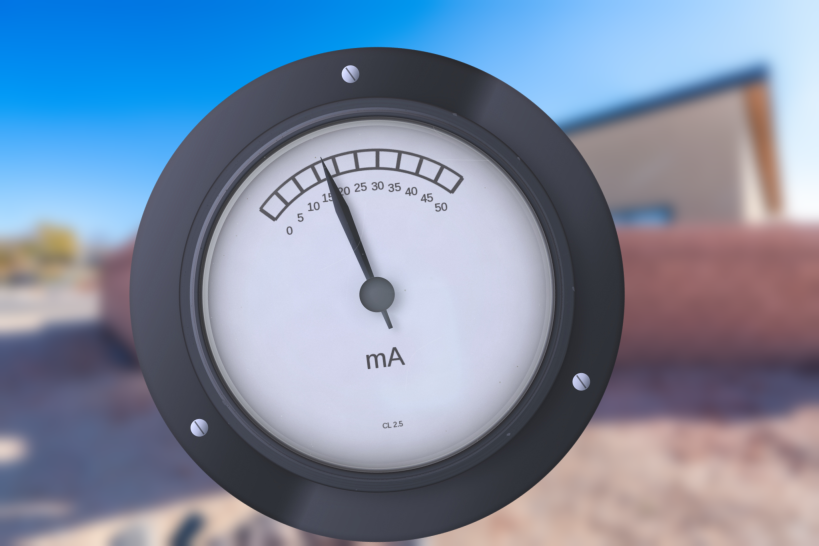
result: 17.5; mA
